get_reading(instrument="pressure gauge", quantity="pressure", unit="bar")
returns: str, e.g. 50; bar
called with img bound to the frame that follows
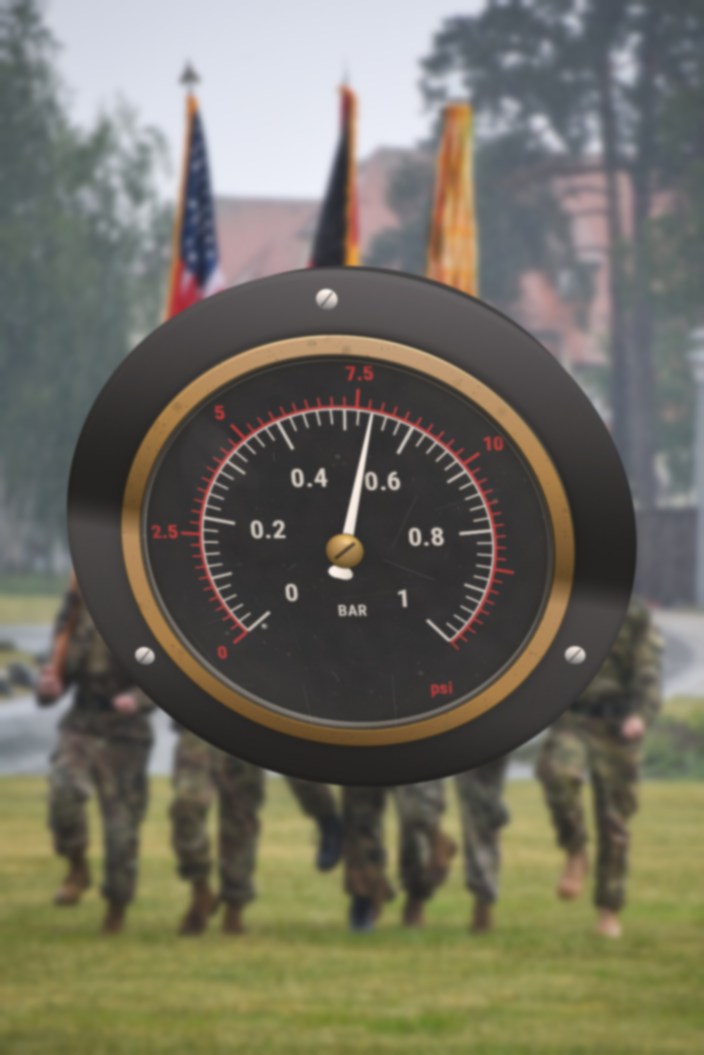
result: 0.54; bar
